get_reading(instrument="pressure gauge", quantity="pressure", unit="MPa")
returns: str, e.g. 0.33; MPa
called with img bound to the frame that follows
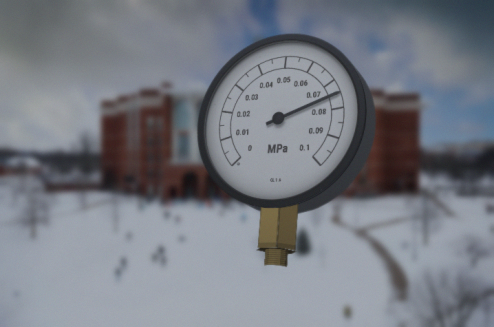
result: 0.075; MPa
